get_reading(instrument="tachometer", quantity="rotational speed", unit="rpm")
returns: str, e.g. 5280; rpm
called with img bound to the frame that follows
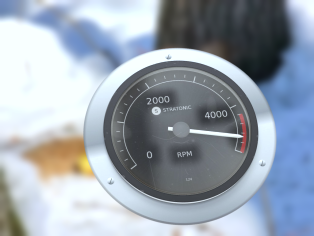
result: 4700; rpm
